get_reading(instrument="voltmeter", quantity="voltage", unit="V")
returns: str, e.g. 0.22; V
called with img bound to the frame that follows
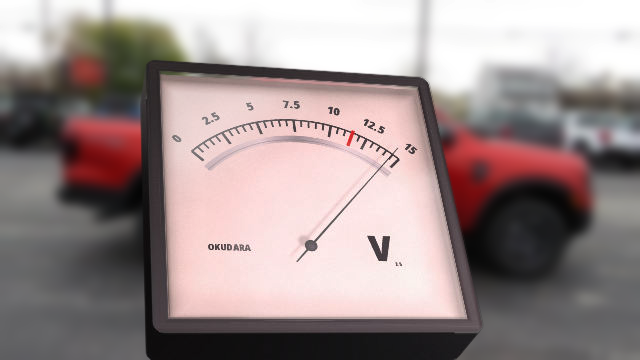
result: 14.5; V
